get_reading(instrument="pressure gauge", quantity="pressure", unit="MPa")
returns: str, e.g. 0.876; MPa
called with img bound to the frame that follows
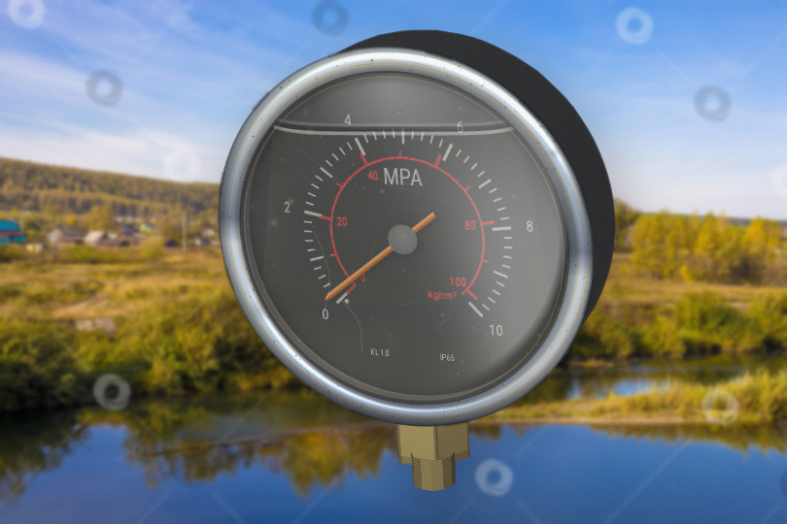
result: 0.2; MPa
